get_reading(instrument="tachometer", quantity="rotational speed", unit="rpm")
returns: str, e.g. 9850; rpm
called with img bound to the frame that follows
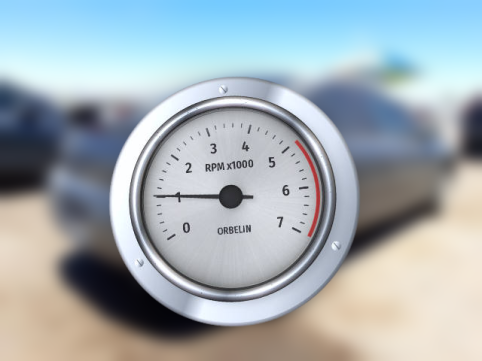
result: 1000; rpm
